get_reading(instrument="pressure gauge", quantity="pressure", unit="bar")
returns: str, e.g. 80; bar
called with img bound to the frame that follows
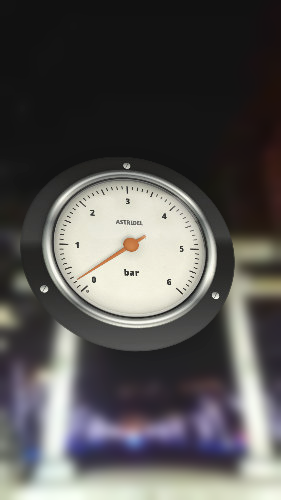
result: 0.2; bar
